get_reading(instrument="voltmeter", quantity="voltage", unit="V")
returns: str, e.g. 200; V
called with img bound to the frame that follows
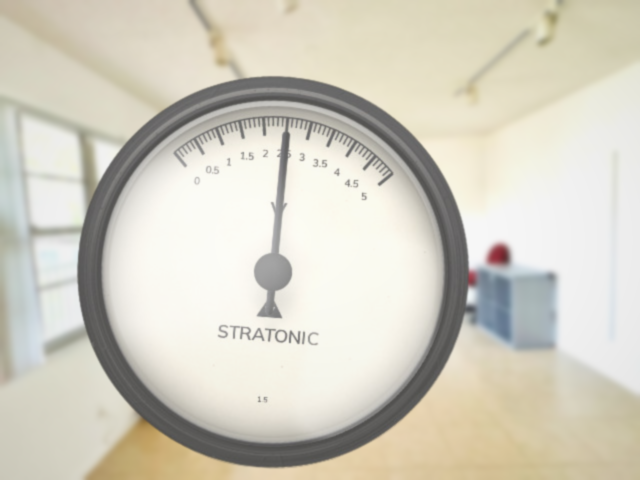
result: 2.5; V
